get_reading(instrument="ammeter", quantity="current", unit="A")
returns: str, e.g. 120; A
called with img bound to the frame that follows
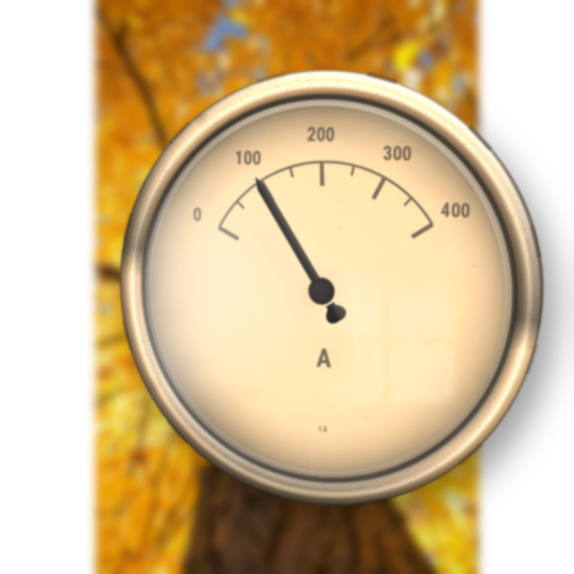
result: 100; A
